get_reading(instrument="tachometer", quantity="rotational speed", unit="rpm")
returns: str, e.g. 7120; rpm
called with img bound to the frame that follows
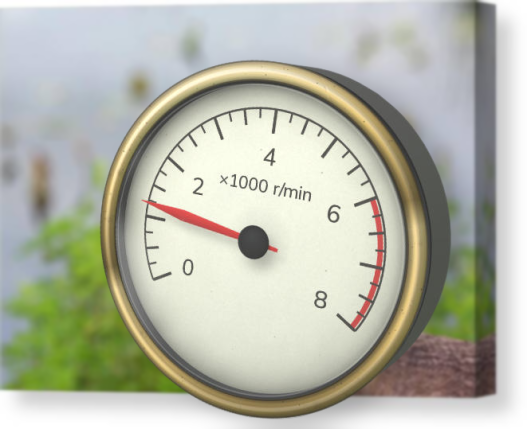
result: 1250; rpm
